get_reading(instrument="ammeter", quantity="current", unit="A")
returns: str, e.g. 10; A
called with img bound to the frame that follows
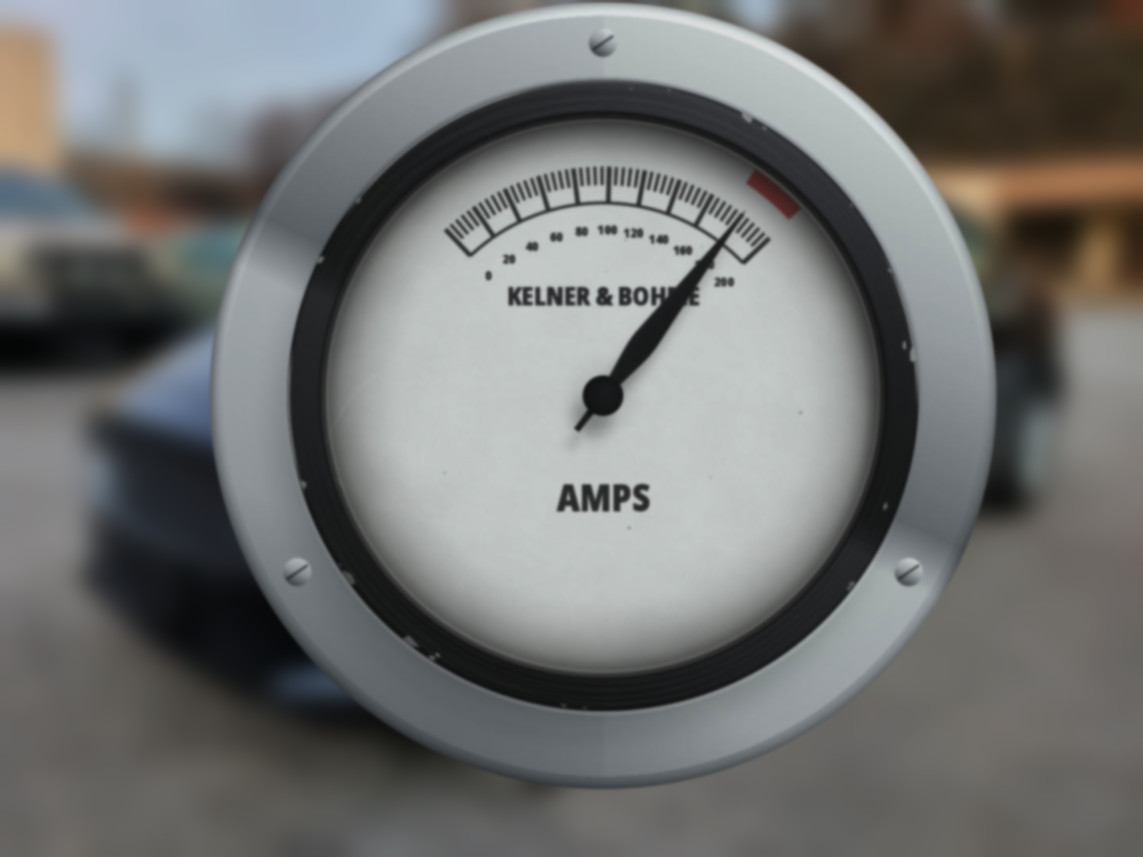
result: 180; A
